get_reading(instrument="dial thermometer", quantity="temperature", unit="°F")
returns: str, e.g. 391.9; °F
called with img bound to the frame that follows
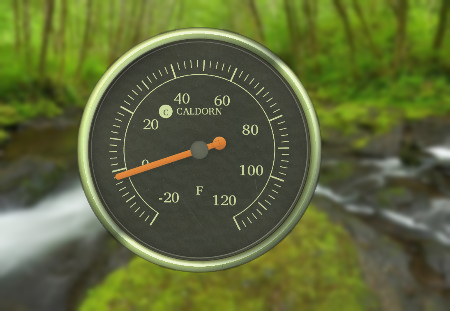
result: -2; °F
